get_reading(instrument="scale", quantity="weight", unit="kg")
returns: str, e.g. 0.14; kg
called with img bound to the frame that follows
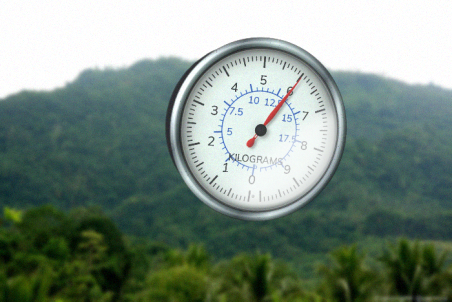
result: 6; kg
